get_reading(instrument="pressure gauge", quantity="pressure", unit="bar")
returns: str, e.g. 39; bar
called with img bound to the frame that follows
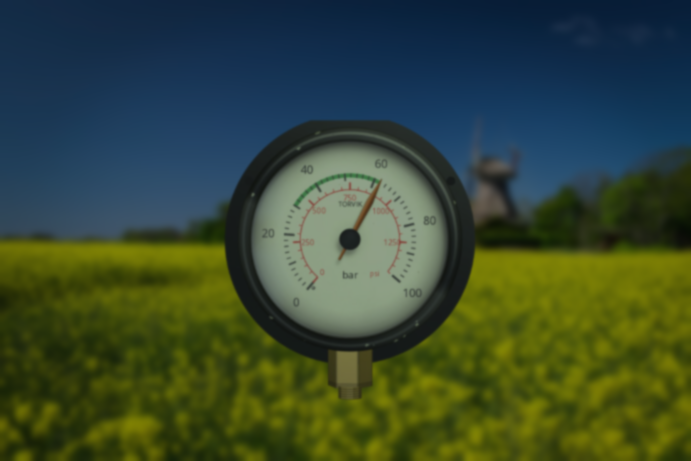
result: 62; bar
